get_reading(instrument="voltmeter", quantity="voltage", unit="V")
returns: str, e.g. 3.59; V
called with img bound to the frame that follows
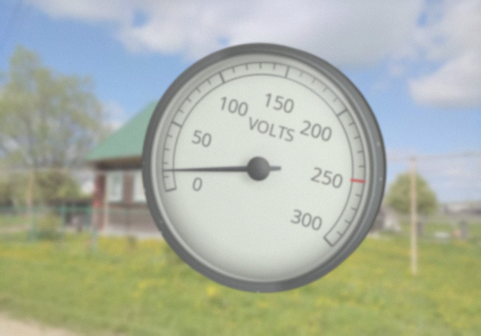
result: 15; V
